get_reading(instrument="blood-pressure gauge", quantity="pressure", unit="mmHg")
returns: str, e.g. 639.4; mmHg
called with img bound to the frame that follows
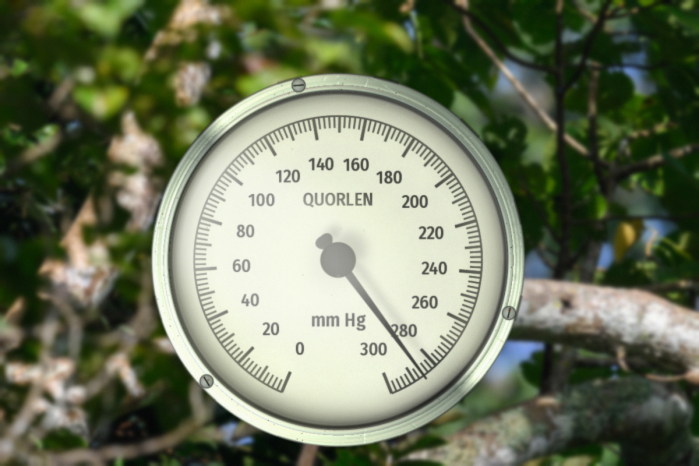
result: 286; mmHg
